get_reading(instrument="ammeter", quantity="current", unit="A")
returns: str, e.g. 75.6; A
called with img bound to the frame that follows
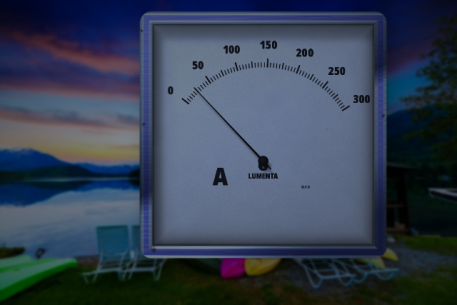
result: 25; A
